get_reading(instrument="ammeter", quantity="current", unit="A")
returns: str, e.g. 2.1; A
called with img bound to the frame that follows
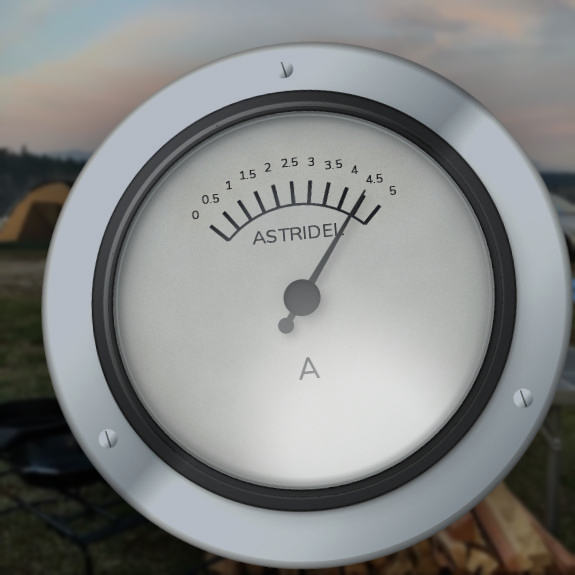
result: 4.5; A
